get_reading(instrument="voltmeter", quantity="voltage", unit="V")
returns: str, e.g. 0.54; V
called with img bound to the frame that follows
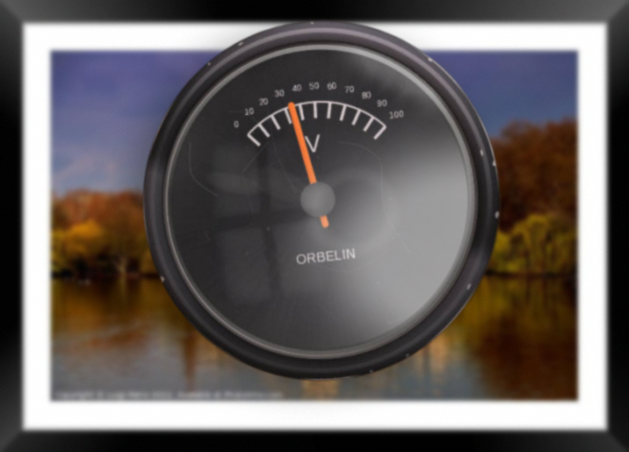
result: 35; V
